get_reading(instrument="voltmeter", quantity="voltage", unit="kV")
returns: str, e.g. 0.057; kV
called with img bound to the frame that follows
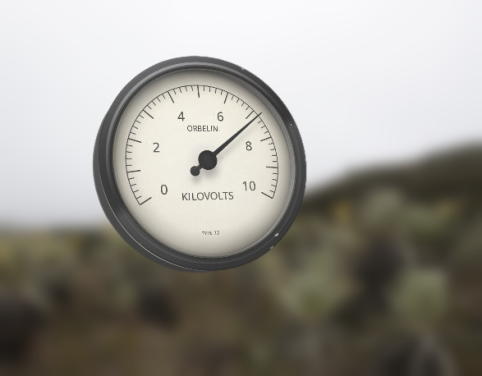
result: 7.2; kV
